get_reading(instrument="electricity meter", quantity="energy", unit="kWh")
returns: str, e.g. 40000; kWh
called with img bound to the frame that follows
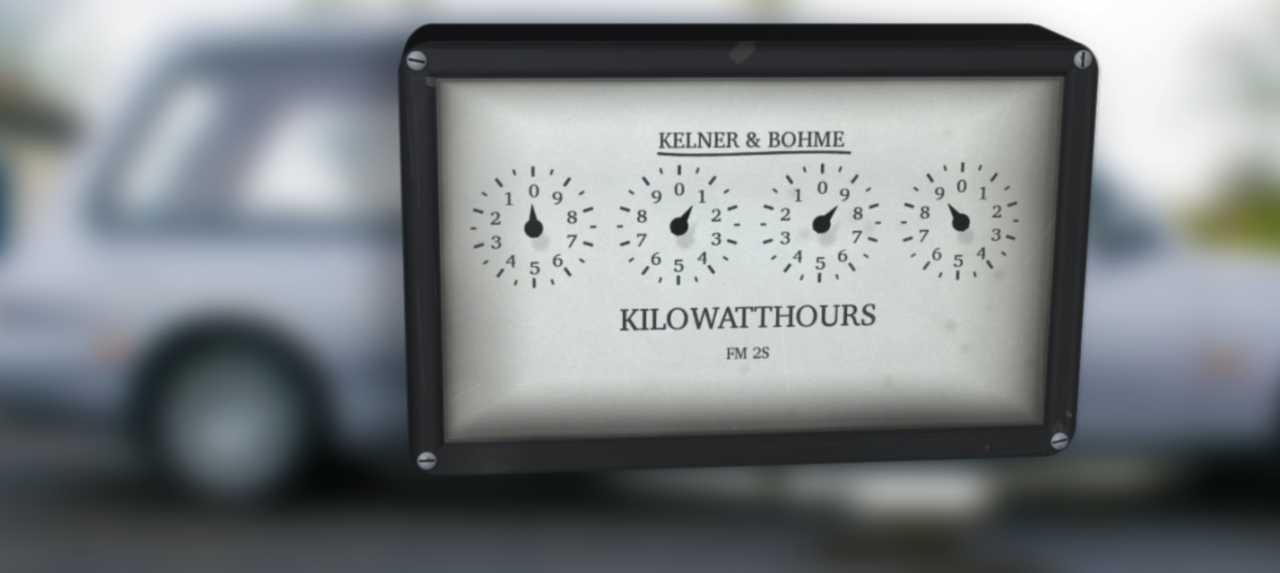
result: 89; kWh
